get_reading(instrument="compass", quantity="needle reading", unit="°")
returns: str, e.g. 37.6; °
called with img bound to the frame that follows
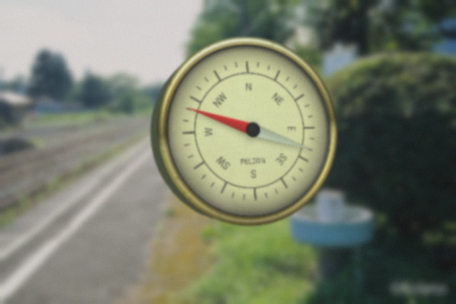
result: 290; °
